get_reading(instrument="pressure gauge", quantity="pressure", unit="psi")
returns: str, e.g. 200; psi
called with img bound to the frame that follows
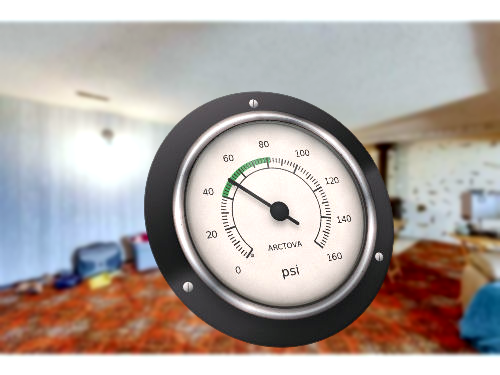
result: 50; psi
